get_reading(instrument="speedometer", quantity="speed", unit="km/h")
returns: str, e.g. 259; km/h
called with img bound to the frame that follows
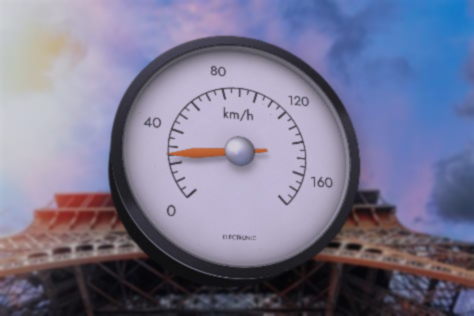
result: 25; km/h
